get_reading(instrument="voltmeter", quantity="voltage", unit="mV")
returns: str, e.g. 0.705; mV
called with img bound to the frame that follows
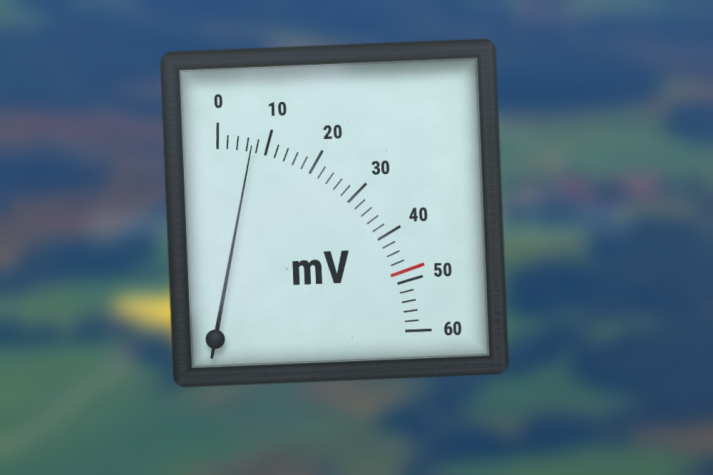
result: 7; mV
